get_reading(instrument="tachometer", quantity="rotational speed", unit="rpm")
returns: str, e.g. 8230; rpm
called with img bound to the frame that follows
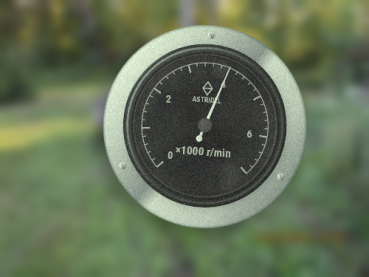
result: 4000; rpm
